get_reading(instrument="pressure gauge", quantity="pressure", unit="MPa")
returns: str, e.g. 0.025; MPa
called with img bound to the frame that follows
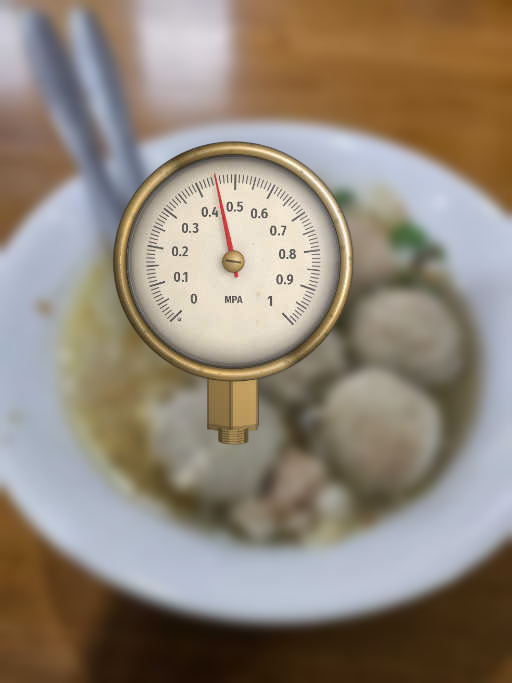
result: 0.45; MPa
